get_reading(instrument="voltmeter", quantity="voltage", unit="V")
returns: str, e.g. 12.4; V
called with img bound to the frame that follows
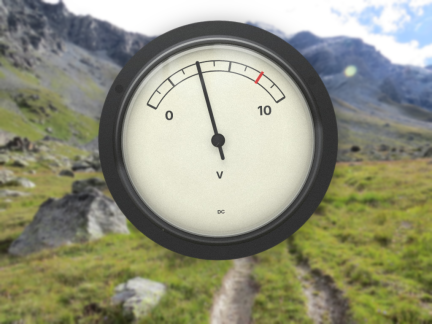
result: 4; V
